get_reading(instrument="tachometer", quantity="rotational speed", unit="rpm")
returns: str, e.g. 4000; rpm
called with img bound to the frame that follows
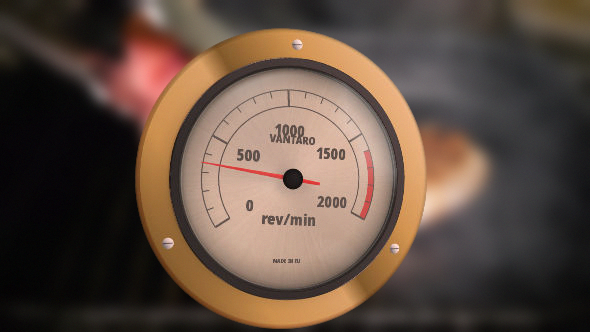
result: 350; rpm
